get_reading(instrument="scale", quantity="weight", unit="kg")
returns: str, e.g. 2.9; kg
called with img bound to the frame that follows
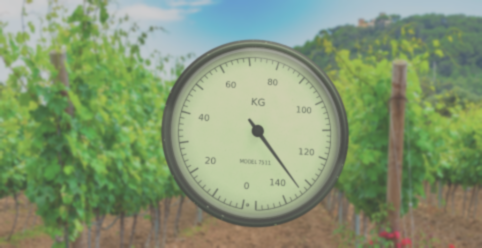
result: 134; kg
